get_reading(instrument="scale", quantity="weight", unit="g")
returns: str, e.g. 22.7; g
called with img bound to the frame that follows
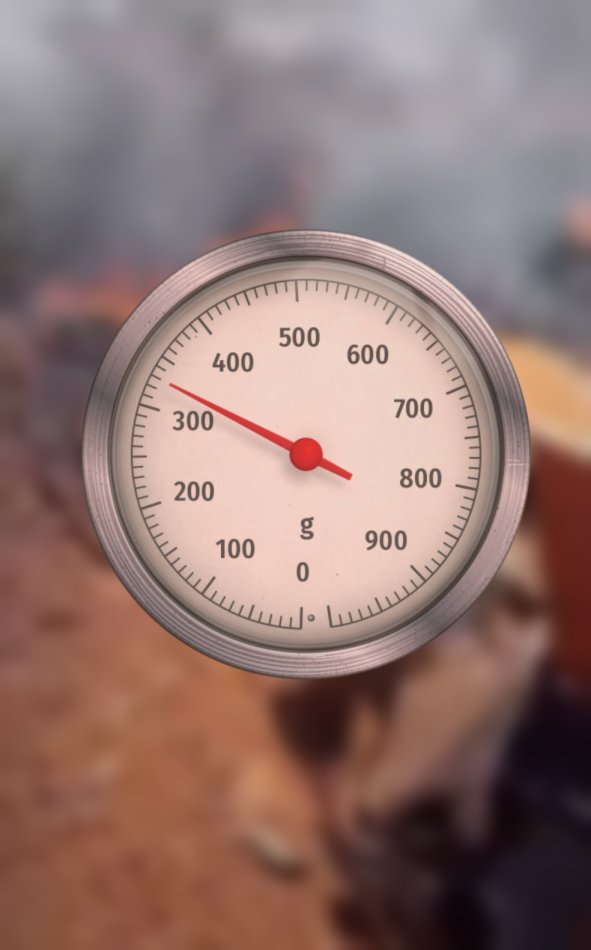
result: 330; g
